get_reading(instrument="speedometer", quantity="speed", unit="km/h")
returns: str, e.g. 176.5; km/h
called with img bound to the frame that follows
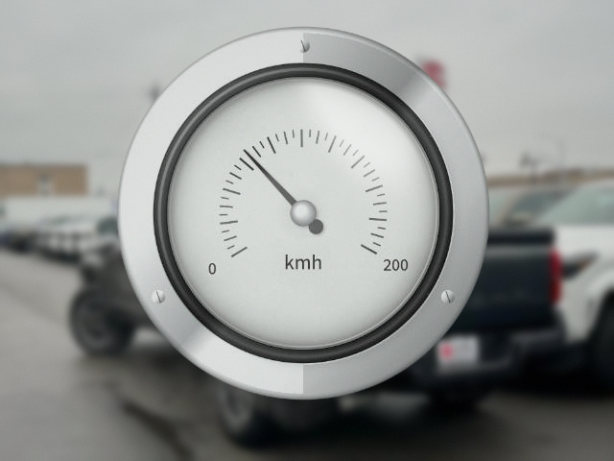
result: 65; km/h
